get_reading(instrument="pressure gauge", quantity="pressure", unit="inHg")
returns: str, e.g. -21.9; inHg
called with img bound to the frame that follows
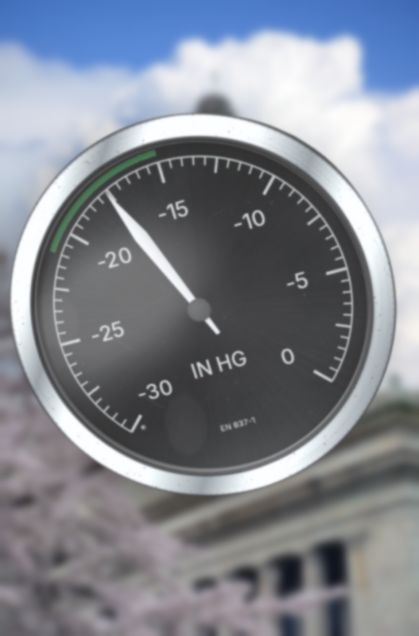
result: -17.5; inHg
